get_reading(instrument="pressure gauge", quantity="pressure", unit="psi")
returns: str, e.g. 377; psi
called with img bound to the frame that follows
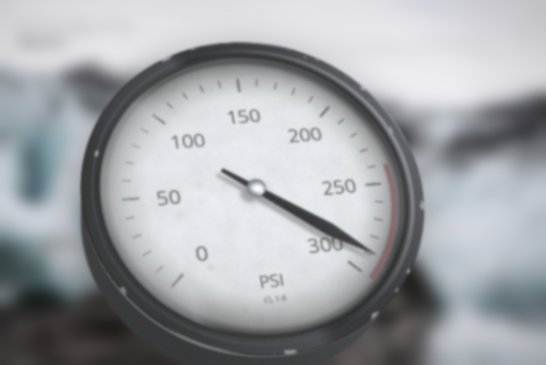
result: 290; psi
